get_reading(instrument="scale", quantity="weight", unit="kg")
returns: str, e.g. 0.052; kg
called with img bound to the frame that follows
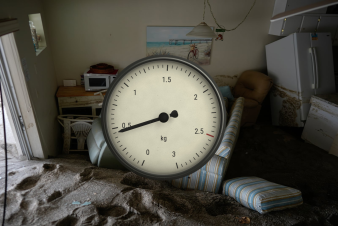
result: 0.45; kg
